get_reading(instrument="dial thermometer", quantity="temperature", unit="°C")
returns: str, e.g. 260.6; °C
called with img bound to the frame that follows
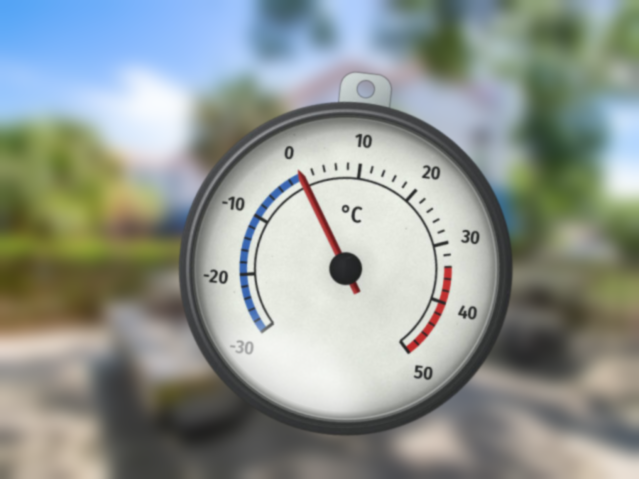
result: 0; °C
